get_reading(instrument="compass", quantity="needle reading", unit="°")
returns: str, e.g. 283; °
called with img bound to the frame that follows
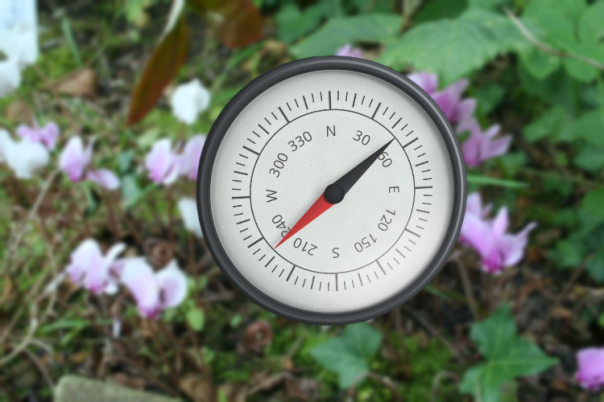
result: 230; °
